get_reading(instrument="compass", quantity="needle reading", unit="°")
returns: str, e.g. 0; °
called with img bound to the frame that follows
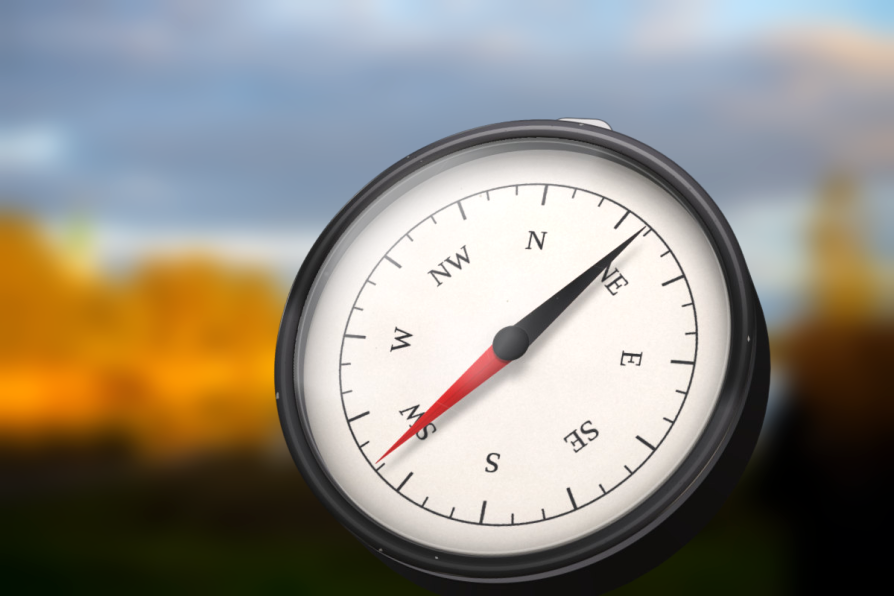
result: 220; °
